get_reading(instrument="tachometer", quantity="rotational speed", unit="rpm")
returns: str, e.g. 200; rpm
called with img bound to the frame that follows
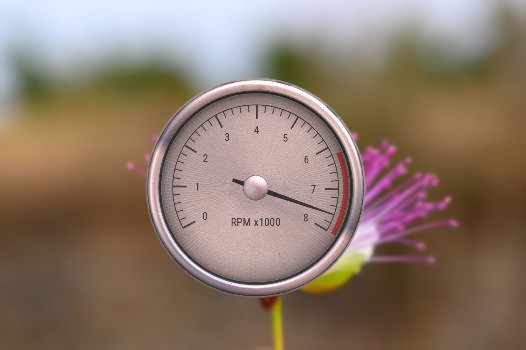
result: 7600; rpm
